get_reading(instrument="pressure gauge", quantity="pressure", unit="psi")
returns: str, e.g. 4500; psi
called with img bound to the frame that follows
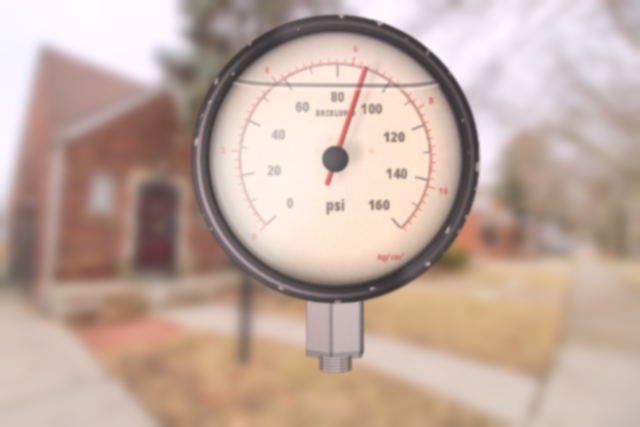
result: 90; psi
